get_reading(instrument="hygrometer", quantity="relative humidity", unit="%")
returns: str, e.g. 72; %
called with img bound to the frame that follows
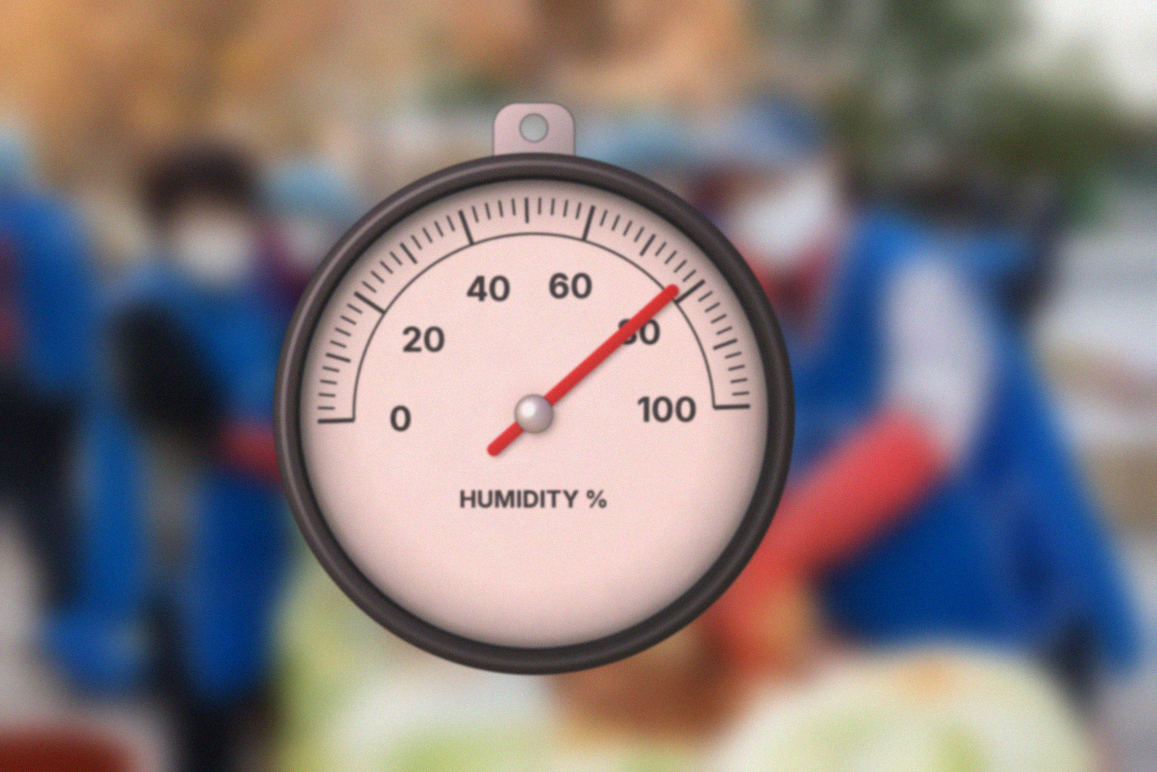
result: 78; %
